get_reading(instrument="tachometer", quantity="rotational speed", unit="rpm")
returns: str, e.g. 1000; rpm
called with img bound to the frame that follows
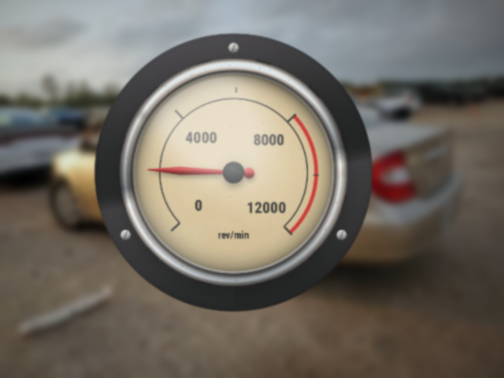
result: 2000; rpm
